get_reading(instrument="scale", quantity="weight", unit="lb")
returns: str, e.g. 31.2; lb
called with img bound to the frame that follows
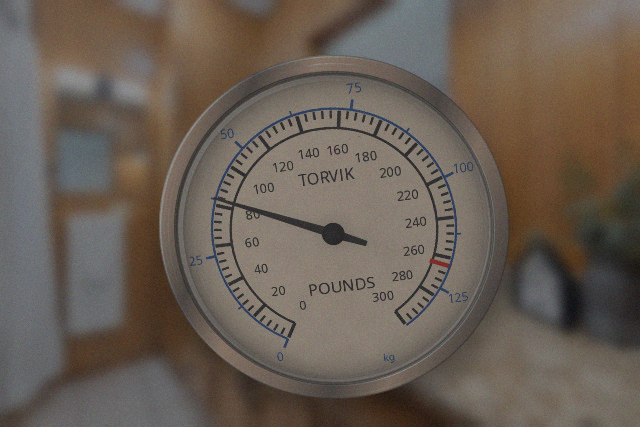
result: 84; lb
